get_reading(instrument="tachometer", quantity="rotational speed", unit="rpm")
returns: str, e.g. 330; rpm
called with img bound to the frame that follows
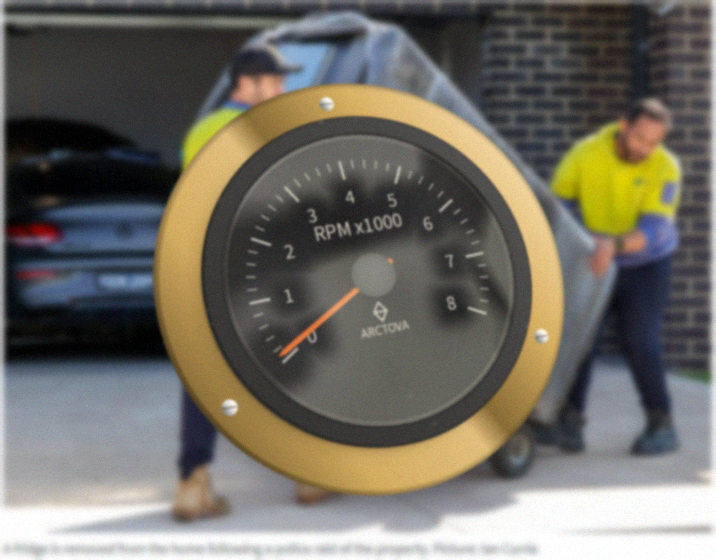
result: 100; rpm
